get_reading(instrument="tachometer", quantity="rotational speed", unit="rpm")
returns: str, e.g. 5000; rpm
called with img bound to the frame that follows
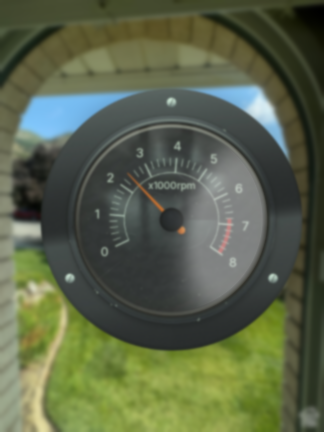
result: 2400; rpm
